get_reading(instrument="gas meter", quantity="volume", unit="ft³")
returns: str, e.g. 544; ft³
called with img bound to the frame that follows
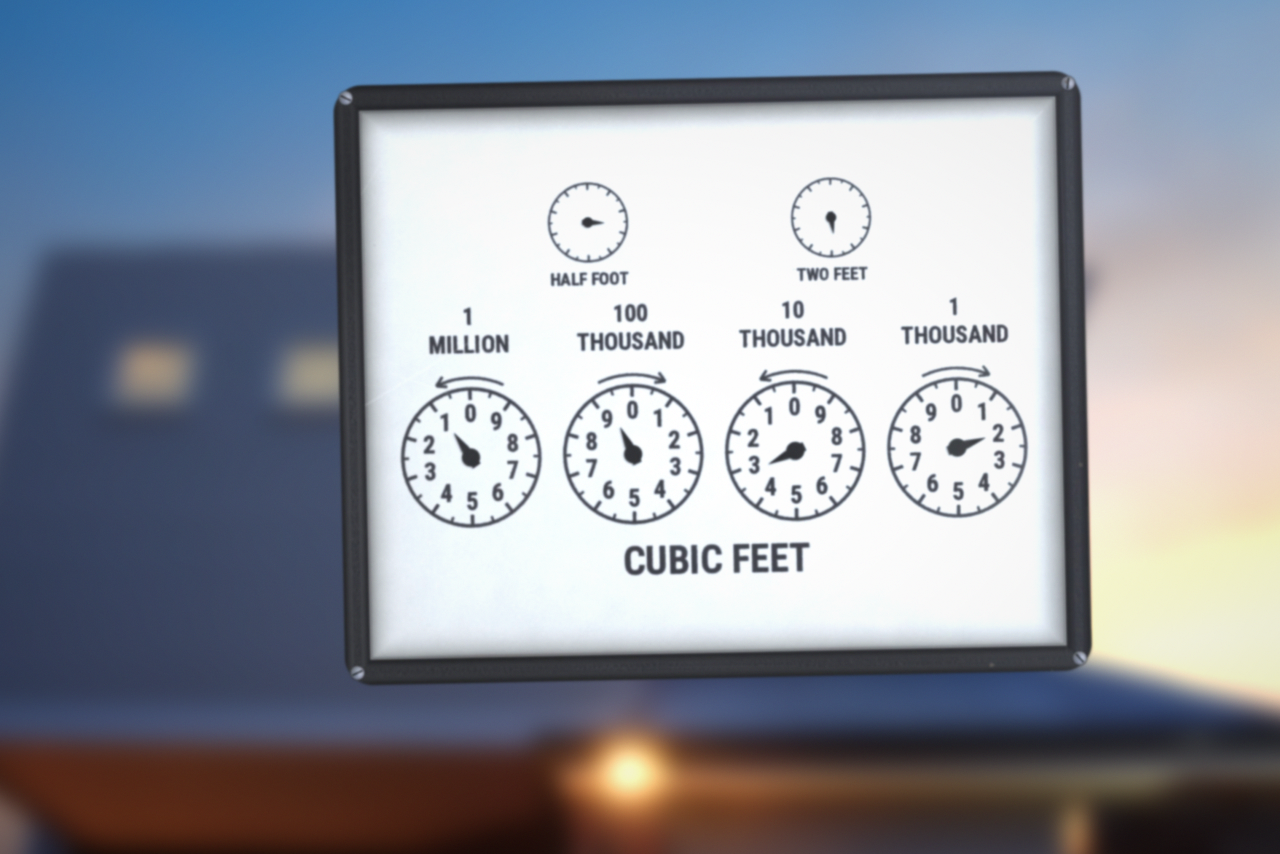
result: 93200; ft³
